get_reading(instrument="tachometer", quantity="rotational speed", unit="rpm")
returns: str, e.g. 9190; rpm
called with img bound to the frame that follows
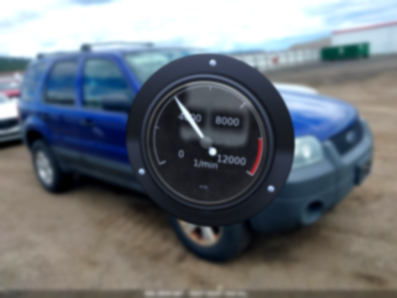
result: 4000; rpm
